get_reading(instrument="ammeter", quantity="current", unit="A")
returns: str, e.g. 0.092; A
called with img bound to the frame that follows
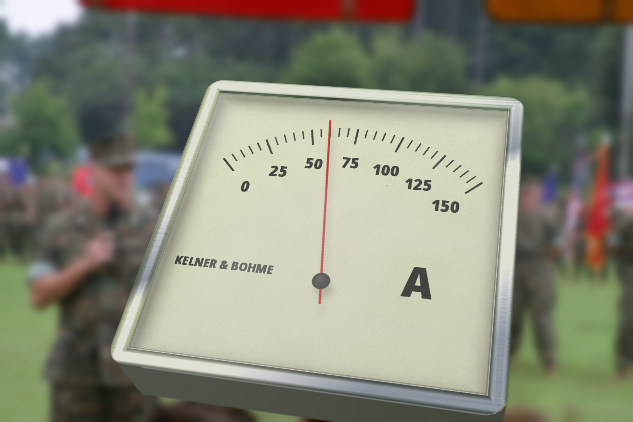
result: 60; A
